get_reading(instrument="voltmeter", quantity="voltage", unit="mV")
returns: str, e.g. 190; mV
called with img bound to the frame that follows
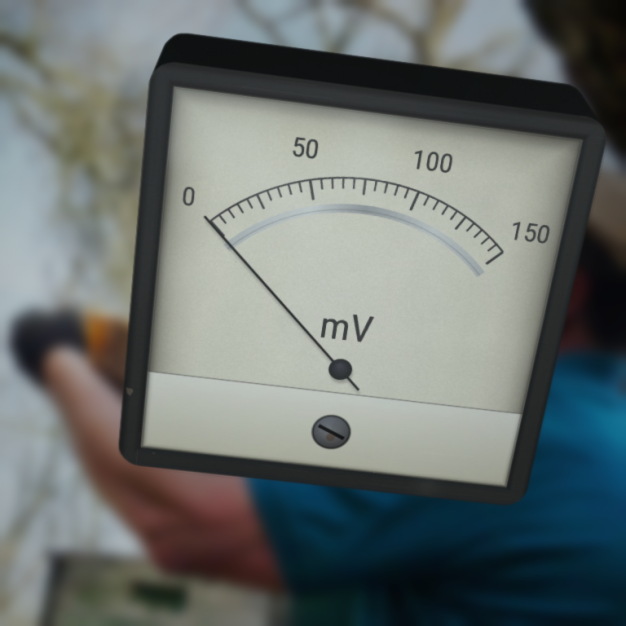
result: 0; mV
